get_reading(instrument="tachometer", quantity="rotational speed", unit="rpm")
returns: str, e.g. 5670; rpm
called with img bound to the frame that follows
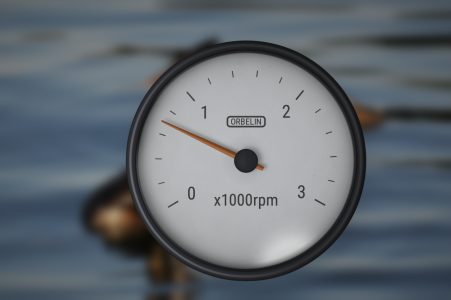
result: 700; rpm
